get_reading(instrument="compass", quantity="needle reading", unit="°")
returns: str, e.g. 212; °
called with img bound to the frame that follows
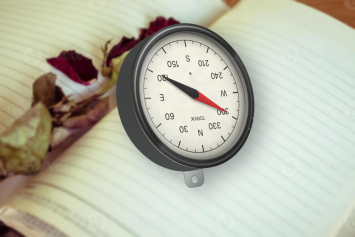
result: 300; °
